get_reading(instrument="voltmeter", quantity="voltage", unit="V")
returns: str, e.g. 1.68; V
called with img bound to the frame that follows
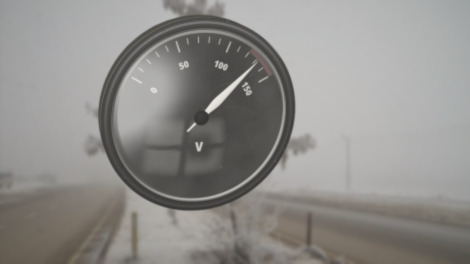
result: 130; V
